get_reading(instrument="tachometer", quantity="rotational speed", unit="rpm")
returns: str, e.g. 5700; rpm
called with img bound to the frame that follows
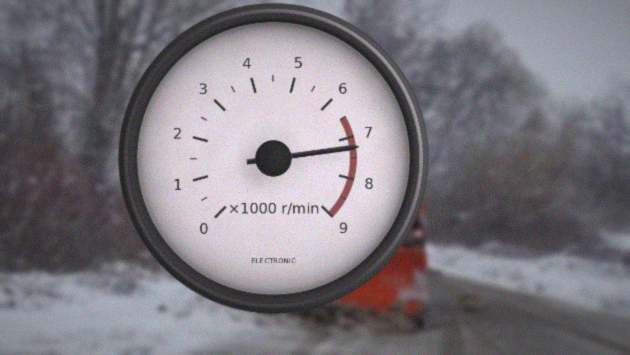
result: 7250; rpm
